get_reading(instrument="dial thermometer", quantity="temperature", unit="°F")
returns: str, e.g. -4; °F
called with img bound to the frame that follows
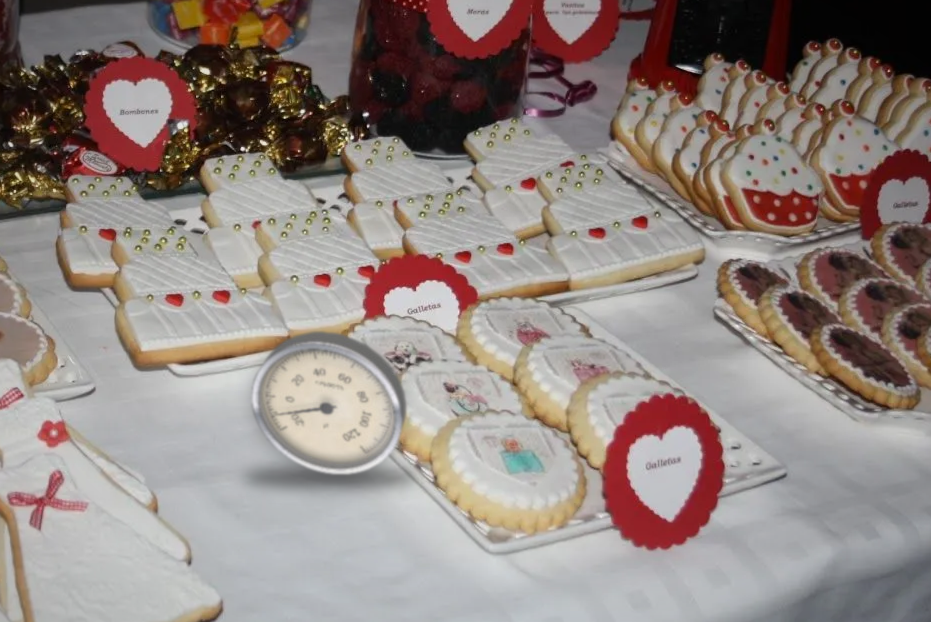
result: -10; °F
